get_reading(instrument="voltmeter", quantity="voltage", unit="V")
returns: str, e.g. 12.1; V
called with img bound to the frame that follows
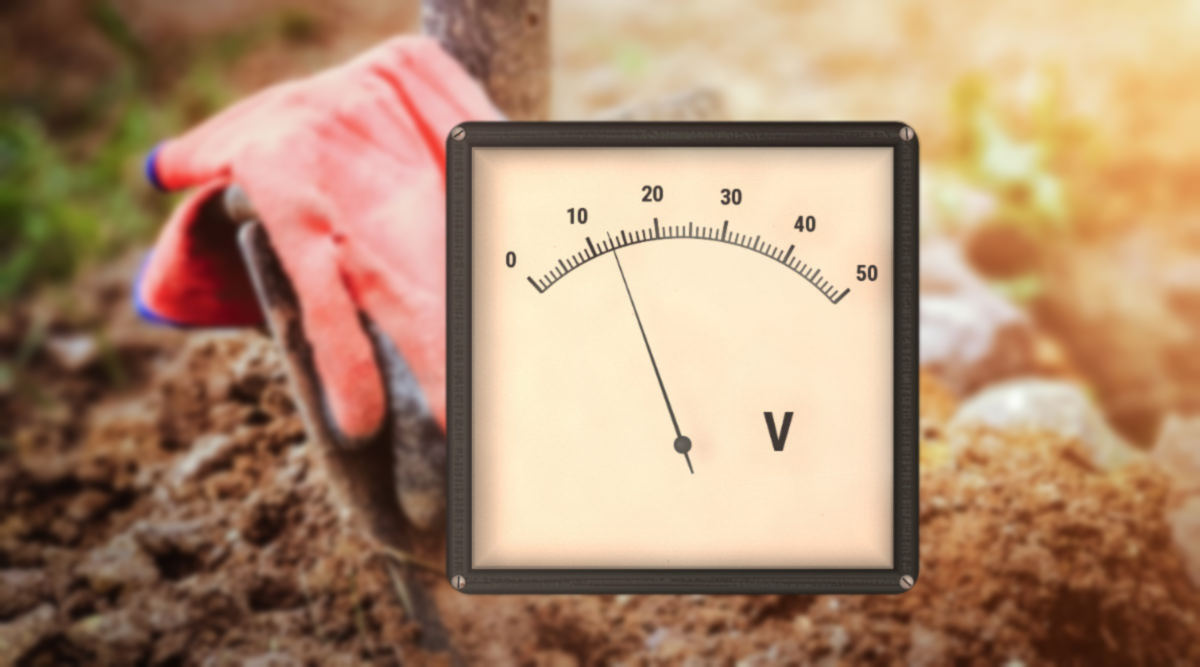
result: 13; V
